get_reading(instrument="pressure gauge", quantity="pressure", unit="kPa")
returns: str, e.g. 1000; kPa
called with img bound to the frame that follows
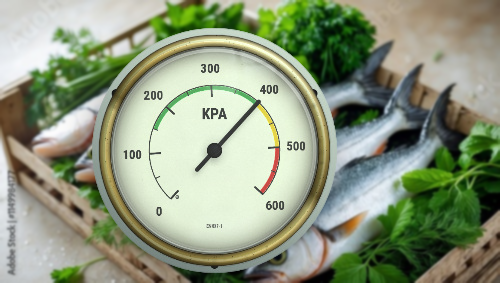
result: 400; kPa
